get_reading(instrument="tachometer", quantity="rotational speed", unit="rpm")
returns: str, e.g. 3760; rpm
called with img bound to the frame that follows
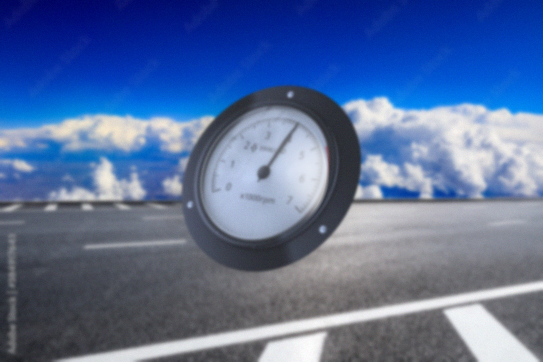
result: 4000; rpm
